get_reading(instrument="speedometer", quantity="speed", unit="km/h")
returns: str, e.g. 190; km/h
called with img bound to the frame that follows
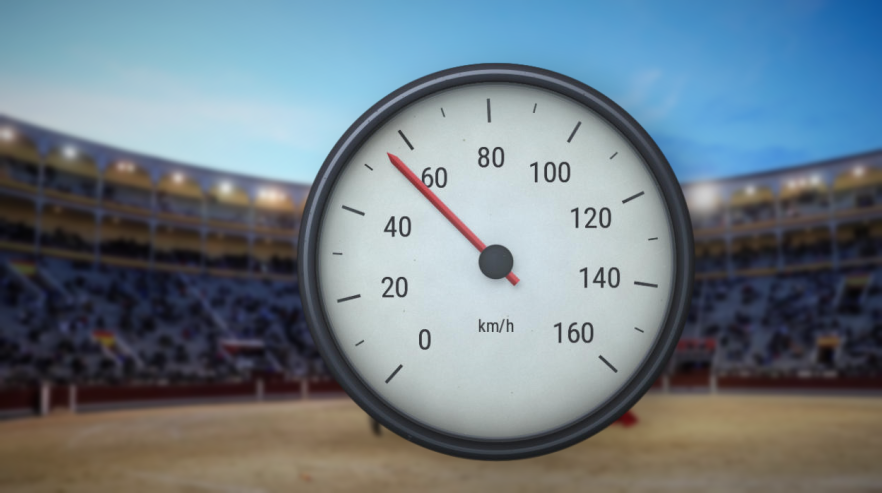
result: 55; km/h
